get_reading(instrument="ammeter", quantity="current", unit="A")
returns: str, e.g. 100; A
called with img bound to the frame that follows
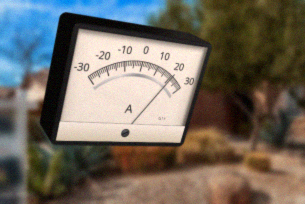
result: 20; A
